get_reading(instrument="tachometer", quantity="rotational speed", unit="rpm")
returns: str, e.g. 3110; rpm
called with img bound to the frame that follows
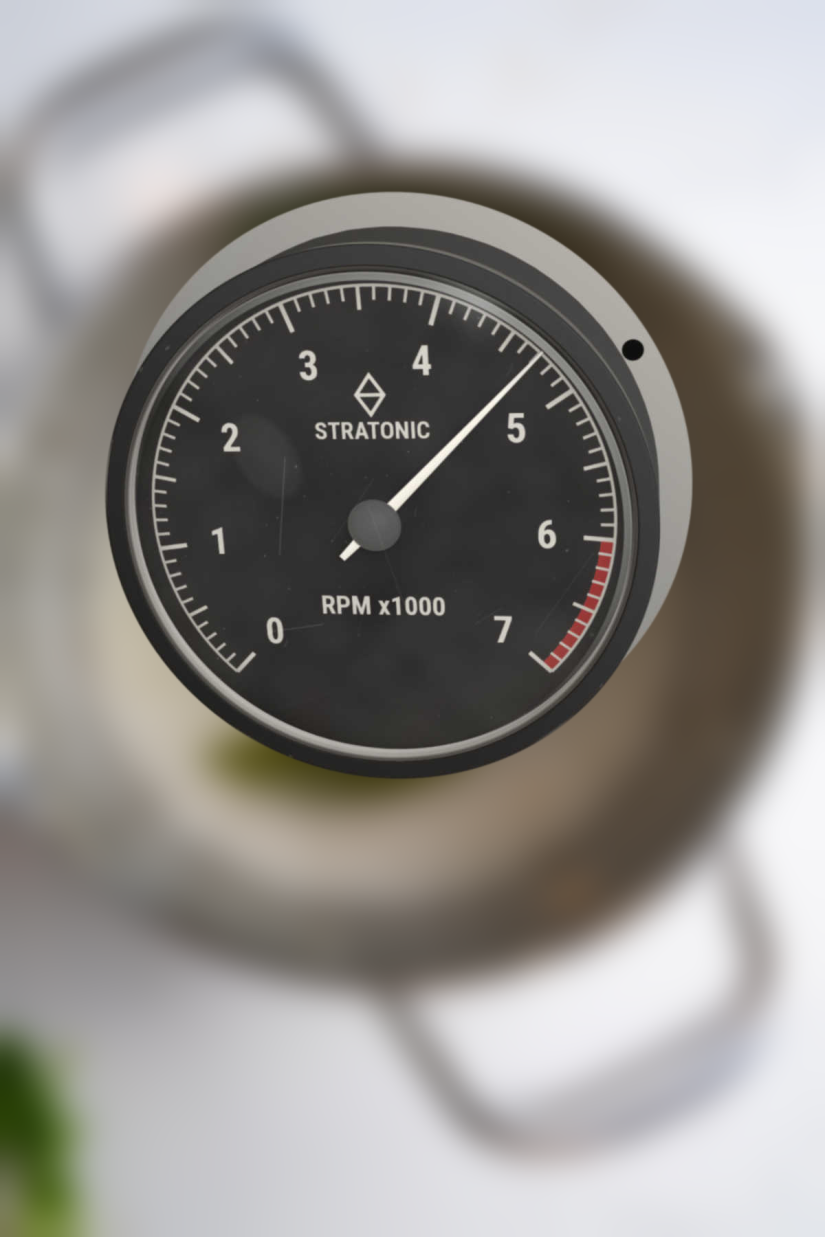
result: 4700; rpm
